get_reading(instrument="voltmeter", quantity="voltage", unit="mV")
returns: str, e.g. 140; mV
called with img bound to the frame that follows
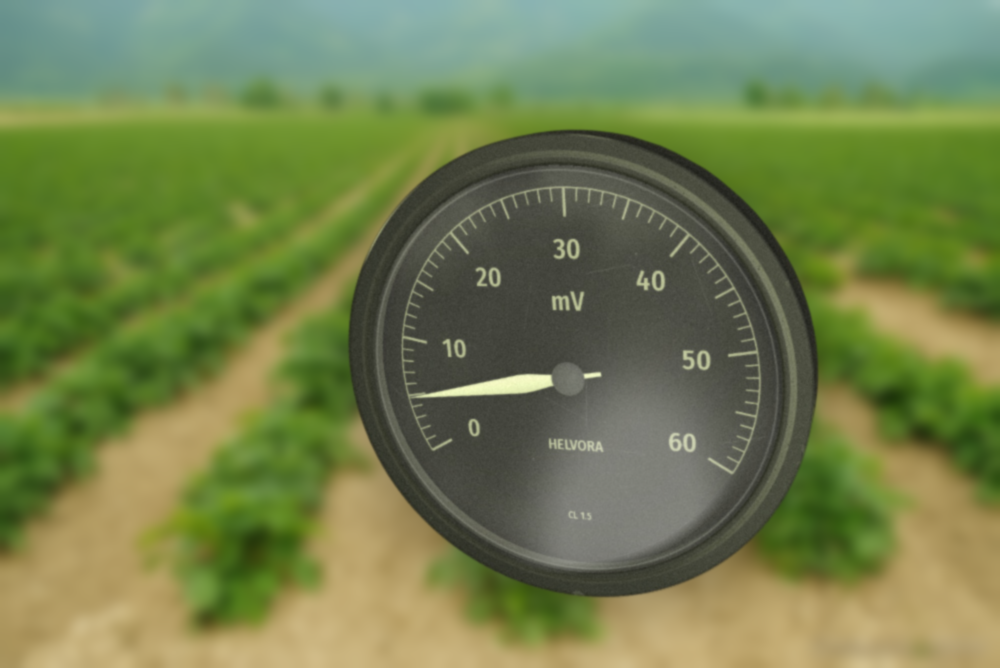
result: 5; mV
